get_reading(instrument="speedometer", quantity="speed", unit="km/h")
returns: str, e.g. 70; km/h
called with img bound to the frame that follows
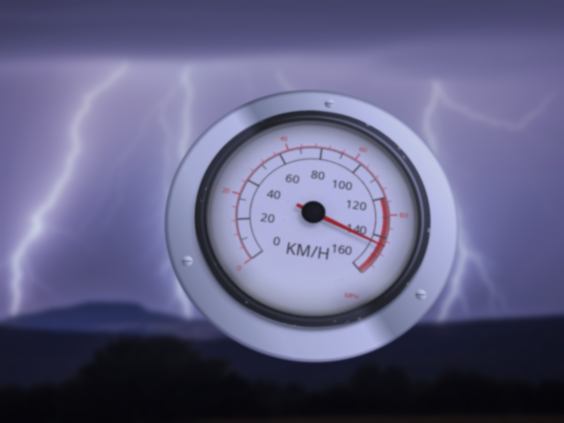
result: 145; km/h
